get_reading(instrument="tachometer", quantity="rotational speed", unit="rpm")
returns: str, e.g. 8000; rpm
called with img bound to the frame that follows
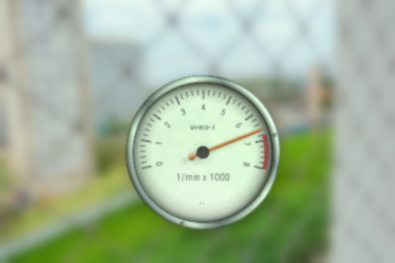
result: 6600; rpm
